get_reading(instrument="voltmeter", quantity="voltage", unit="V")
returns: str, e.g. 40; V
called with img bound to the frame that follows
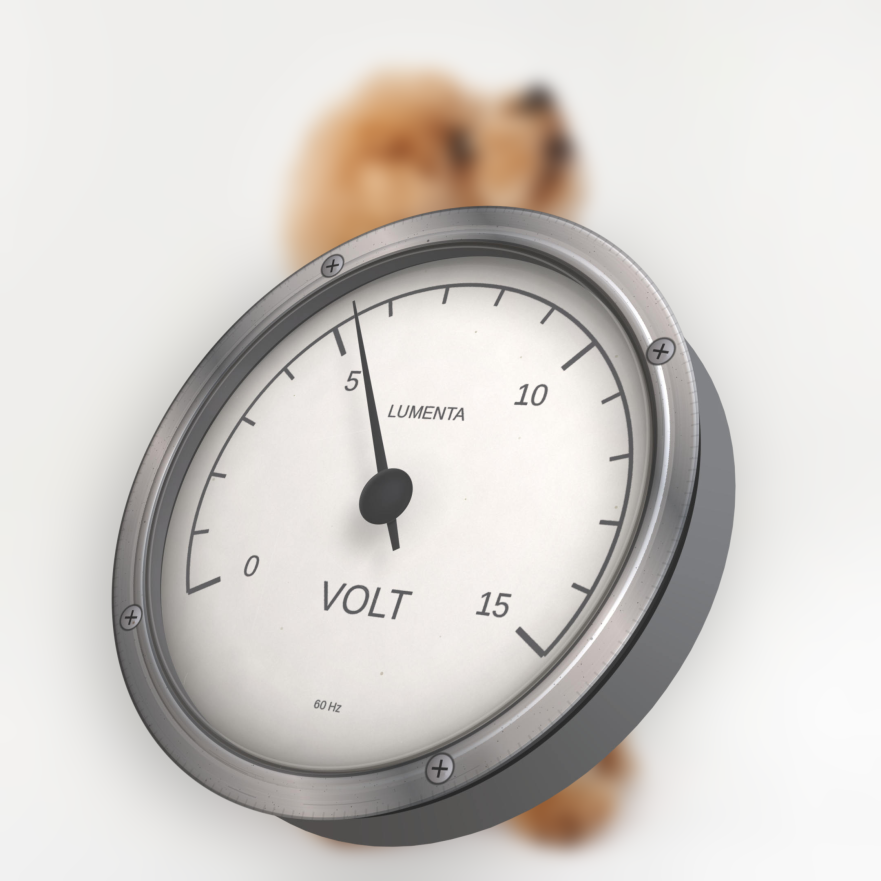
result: 5.5; V
